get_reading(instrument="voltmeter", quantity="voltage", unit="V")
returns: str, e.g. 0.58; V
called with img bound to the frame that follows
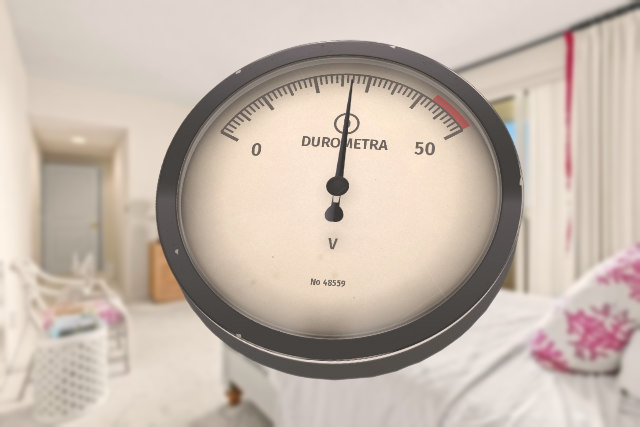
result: 27; V
